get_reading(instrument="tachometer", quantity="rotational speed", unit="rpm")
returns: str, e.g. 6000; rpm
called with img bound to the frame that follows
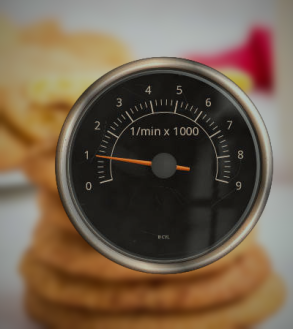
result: 1000; rpm
